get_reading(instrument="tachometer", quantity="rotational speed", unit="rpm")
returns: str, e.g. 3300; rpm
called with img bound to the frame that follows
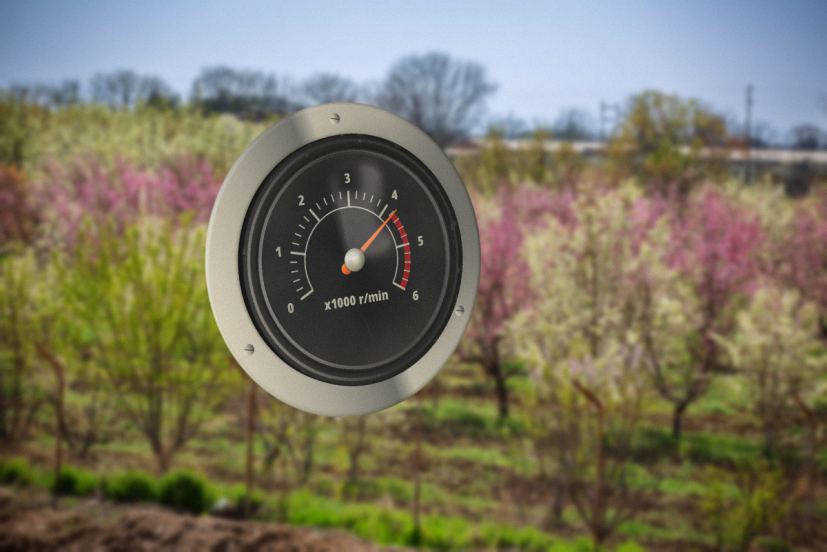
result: 4200; rpm
